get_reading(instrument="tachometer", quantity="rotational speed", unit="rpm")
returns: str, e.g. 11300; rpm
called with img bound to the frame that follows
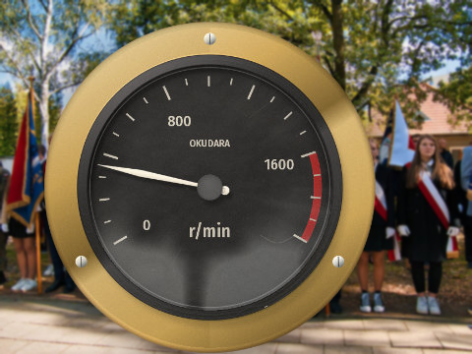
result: 350; rpm
